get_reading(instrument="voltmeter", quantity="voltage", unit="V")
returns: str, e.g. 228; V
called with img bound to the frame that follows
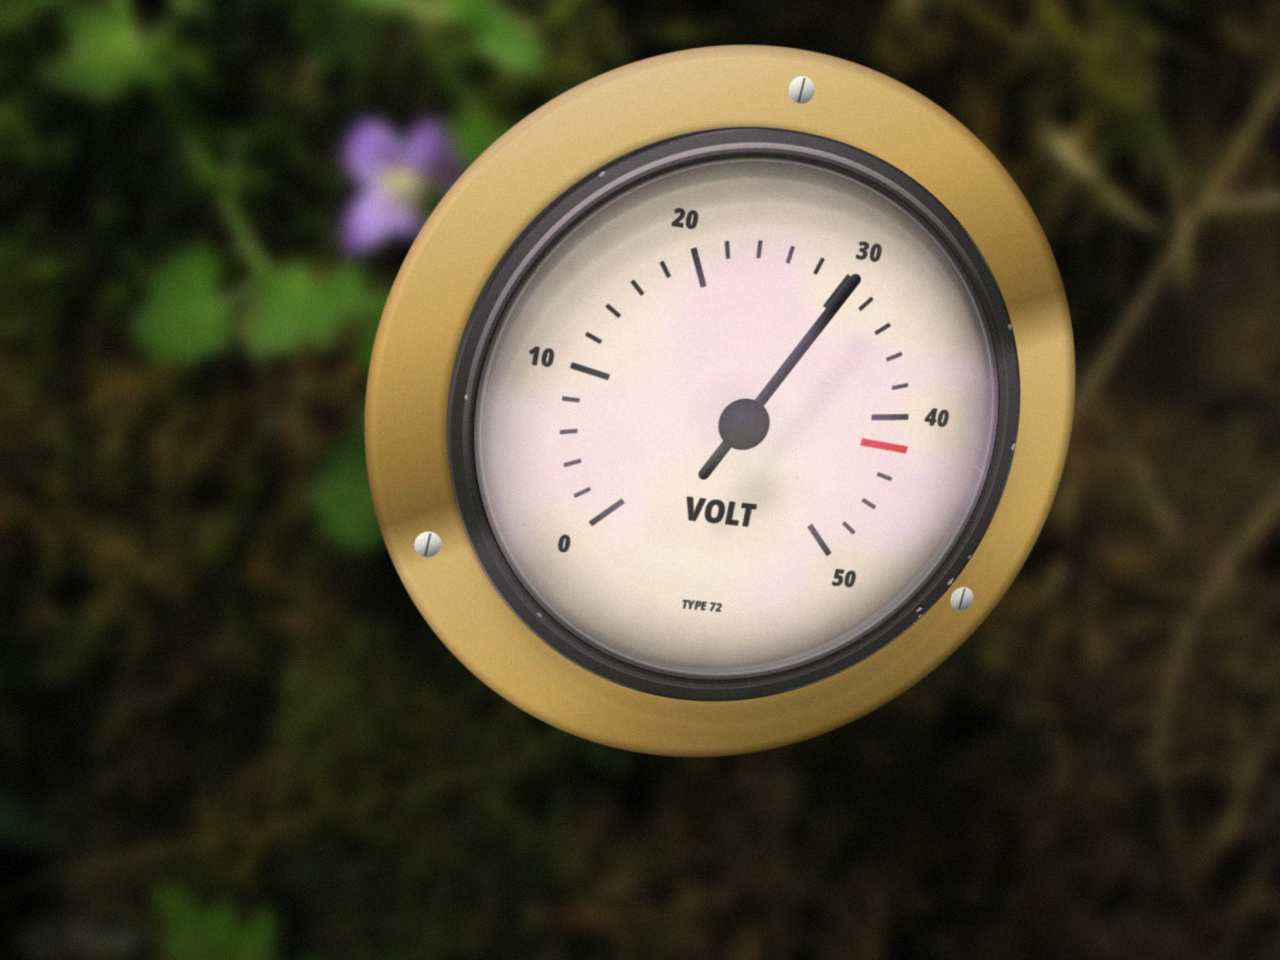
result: 30; V
